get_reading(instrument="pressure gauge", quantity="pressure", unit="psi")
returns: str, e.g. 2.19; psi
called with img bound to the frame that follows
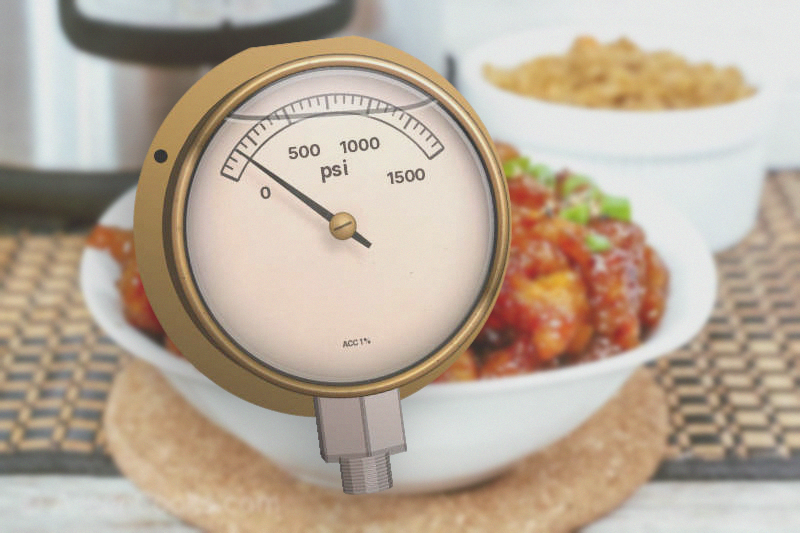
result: 150; psi
